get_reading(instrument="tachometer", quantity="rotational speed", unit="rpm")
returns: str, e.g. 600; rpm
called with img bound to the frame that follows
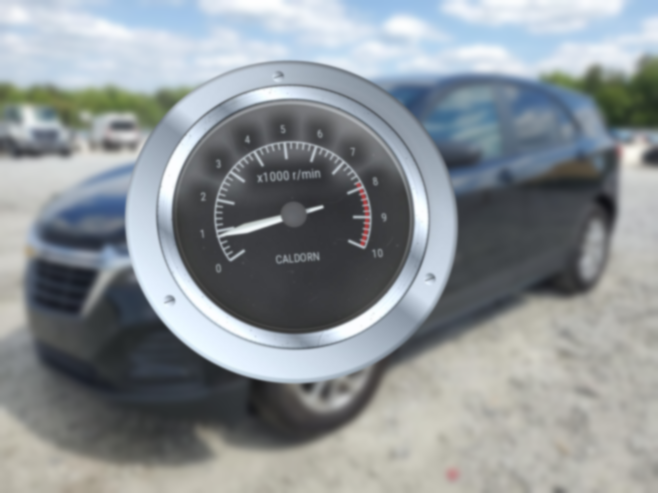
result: 800; rpm
